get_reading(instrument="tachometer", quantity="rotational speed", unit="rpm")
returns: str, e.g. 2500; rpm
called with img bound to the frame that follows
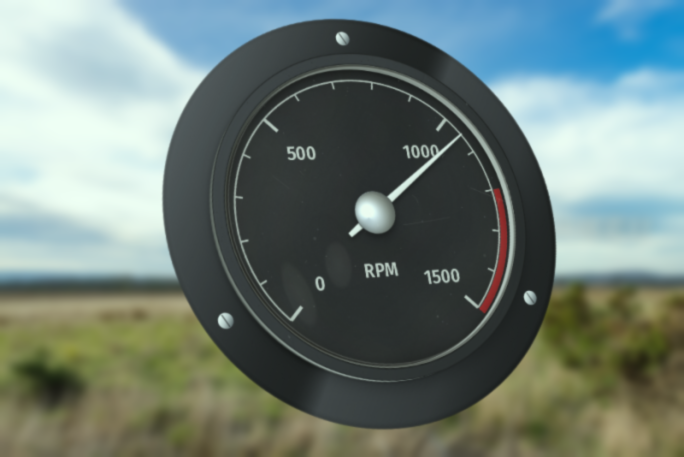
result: 1050; rpm
